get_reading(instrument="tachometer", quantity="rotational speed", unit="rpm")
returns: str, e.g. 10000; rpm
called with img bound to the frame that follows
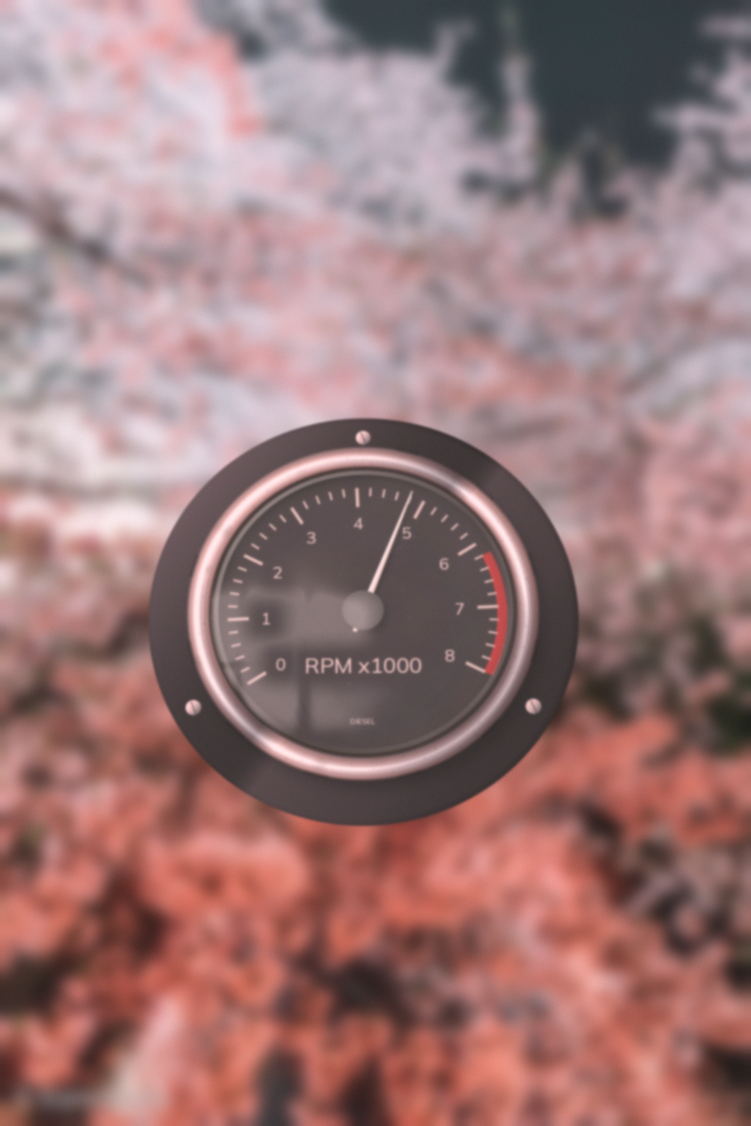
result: 4800; rpm
